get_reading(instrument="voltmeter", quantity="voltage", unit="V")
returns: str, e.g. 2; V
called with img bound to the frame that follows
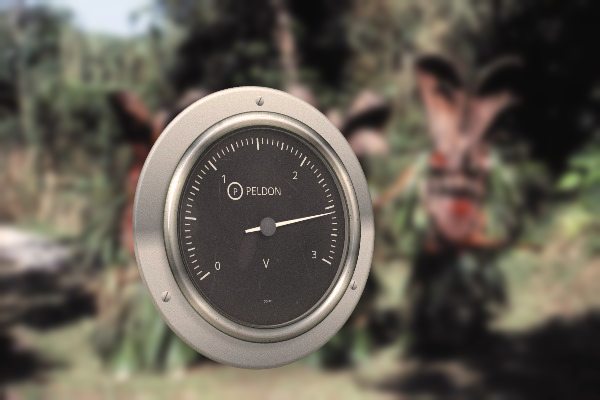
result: 2.55; V
